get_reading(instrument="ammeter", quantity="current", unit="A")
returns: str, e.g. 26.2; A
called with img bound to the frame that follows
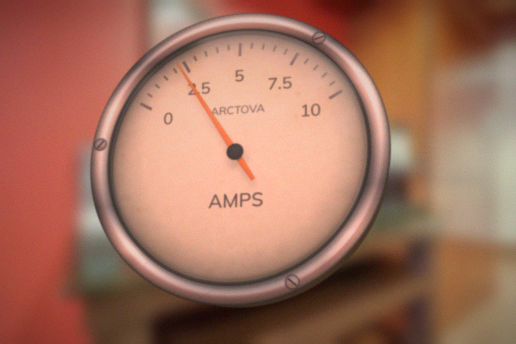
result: 2.25; A
